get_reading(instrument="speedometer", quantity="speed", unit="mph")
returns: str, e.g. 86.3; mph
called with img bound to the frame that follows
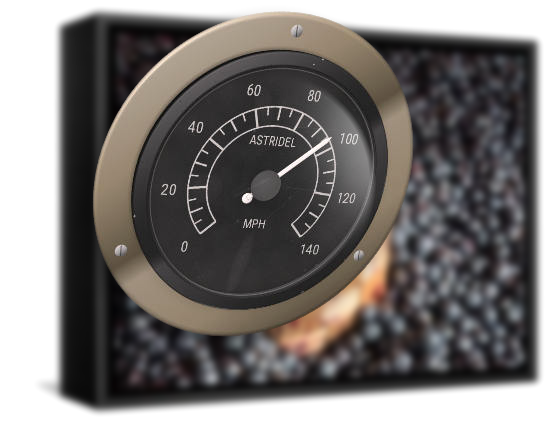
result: 95; mph
